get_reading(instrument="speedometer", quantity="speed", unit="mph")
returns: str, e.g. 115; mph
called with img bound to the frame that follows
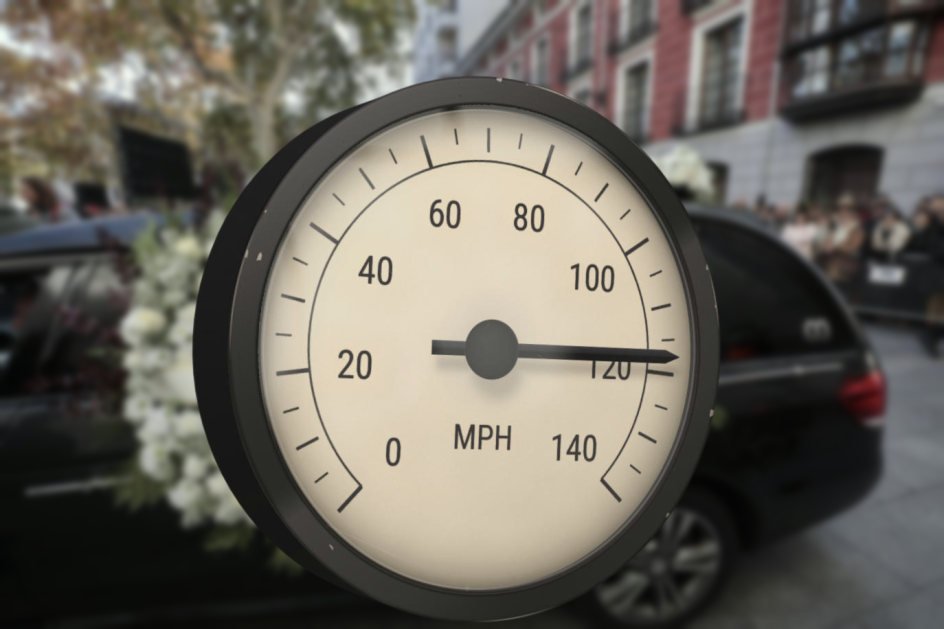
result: 117.5; mph
